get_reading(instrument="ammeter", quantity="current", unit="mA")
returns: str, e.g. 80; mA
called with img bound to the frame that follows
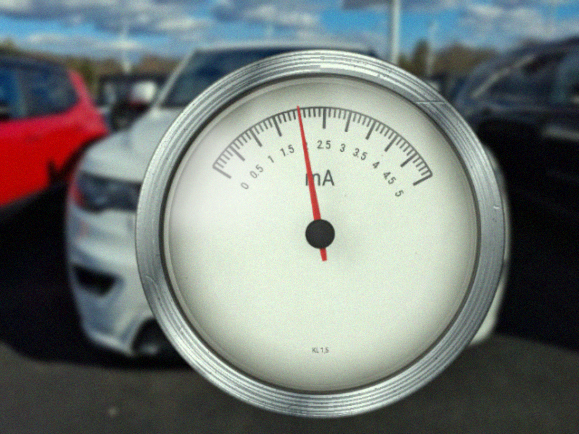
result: 2; mA
